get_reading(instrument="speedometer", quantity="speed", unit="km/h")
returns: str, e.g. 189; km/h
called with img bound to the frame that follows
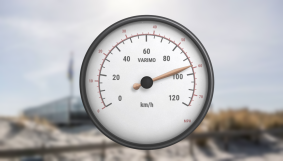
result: 95; km/h
